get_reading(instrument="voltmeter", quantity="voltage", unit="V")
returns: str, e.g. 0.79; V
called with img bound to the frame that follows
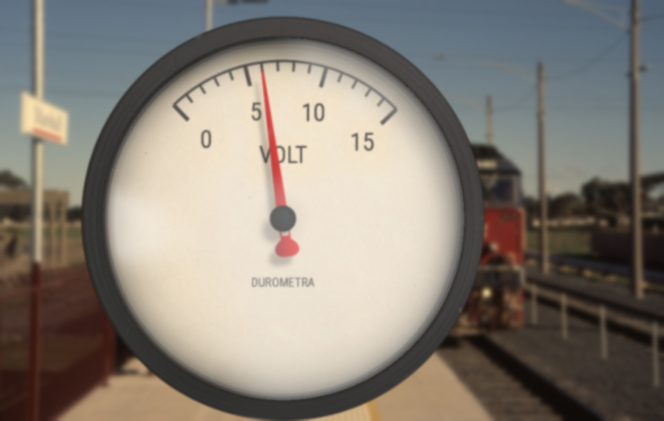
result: 6; V
